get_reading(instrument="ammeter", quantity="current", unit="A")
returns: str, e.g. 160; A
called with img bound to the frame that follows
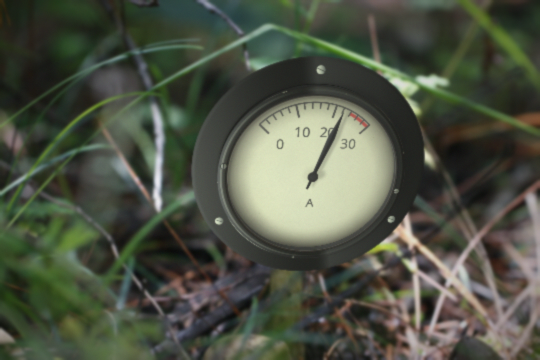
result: 22; A
